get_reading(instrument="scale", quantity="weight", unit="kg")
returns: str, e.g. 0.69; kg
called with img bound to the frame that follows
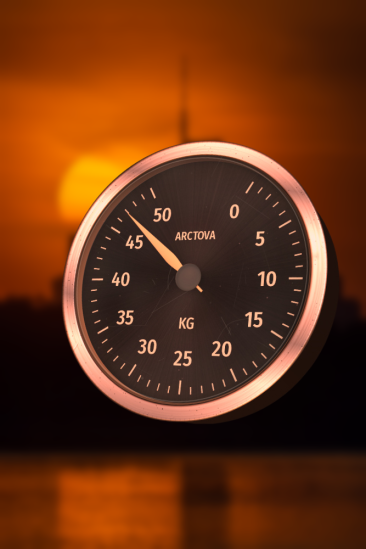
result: 47; kg
